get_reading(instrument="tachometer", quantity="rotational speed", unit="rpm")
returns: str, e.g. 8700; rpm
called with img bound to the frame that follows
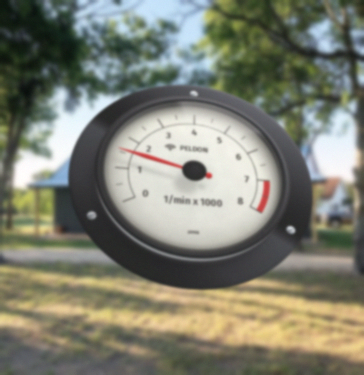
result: 1500; rpm
